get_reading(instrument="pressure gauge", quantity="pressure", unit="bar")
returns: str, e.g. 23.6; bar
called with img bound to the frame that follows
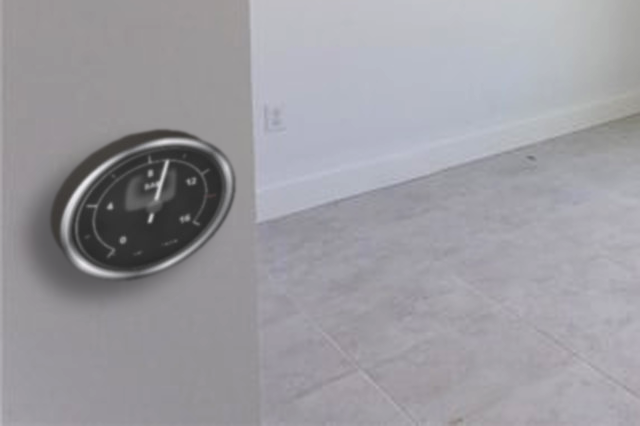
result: 9; bar
